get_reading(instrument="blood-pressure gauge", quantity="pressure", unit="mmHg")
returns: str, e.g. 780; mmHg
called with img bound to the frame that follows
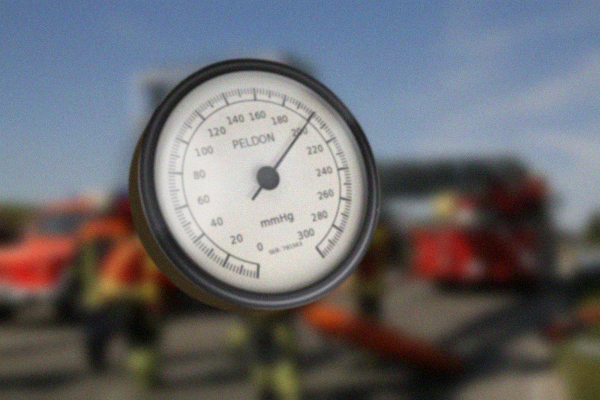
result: 200; mmHg
